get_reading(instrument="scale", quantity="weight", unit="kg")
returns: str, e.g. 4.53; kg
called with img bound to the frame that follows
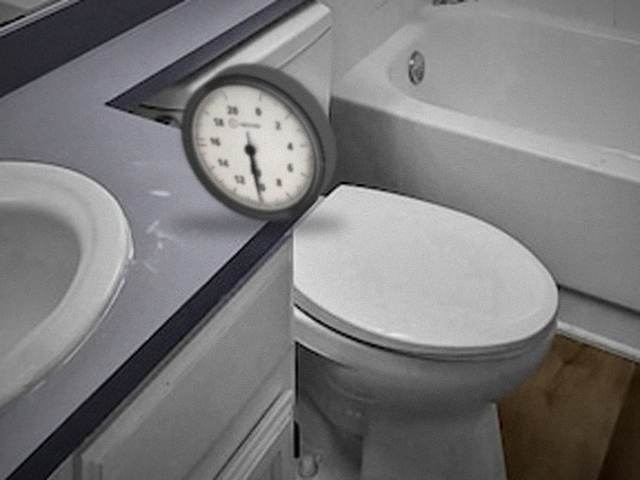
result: 10; kg
